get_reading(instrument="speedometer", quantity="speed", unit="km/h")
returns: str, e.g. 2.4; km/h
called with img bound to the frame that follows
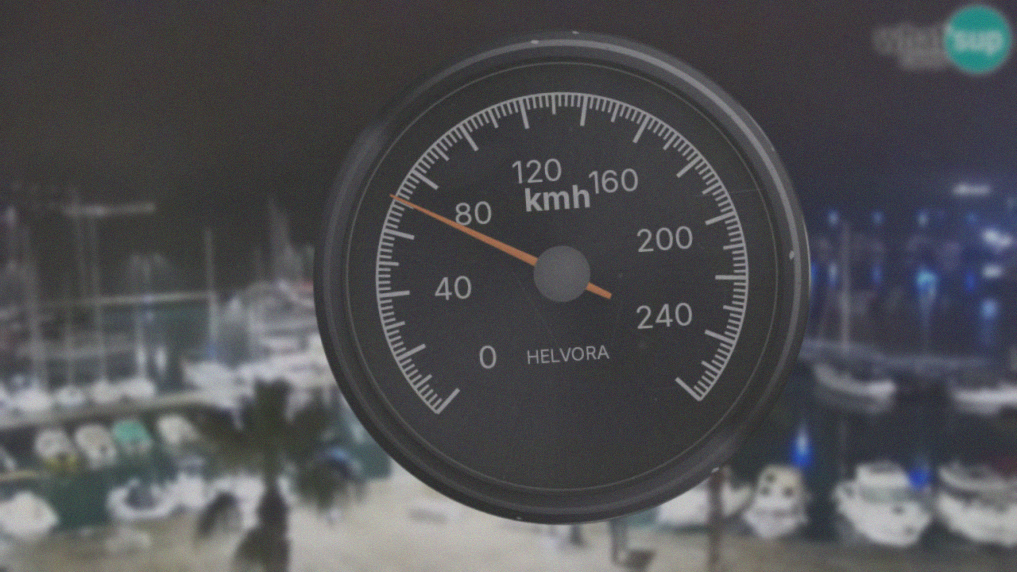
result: 70; km/h
